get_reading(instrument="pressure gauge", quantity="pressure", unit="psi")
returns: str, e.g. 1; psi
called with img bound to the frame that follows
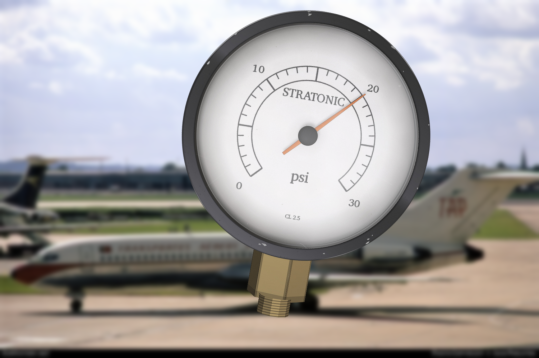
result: 20; psi
